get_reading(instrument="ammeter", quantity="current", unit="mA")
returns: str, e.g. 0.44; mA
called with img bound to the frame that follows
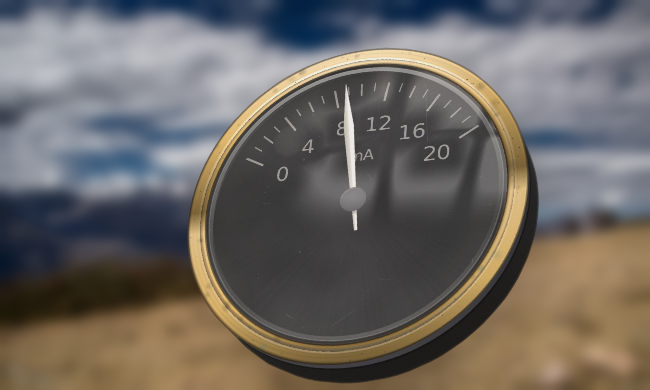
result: 9; mA
